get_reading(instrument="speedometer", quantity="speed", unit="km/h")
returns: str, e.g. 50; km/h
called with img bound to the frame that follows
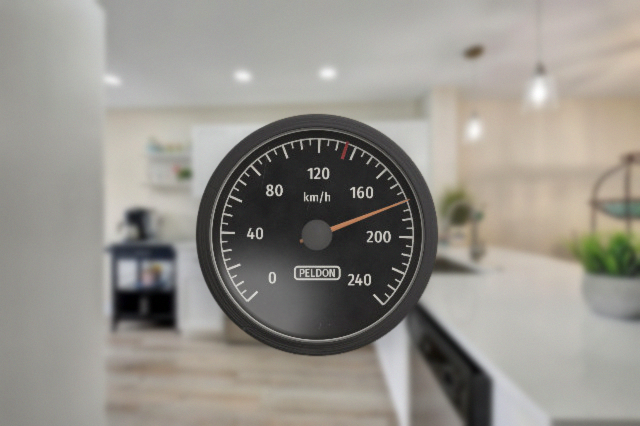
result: 180; km/h
